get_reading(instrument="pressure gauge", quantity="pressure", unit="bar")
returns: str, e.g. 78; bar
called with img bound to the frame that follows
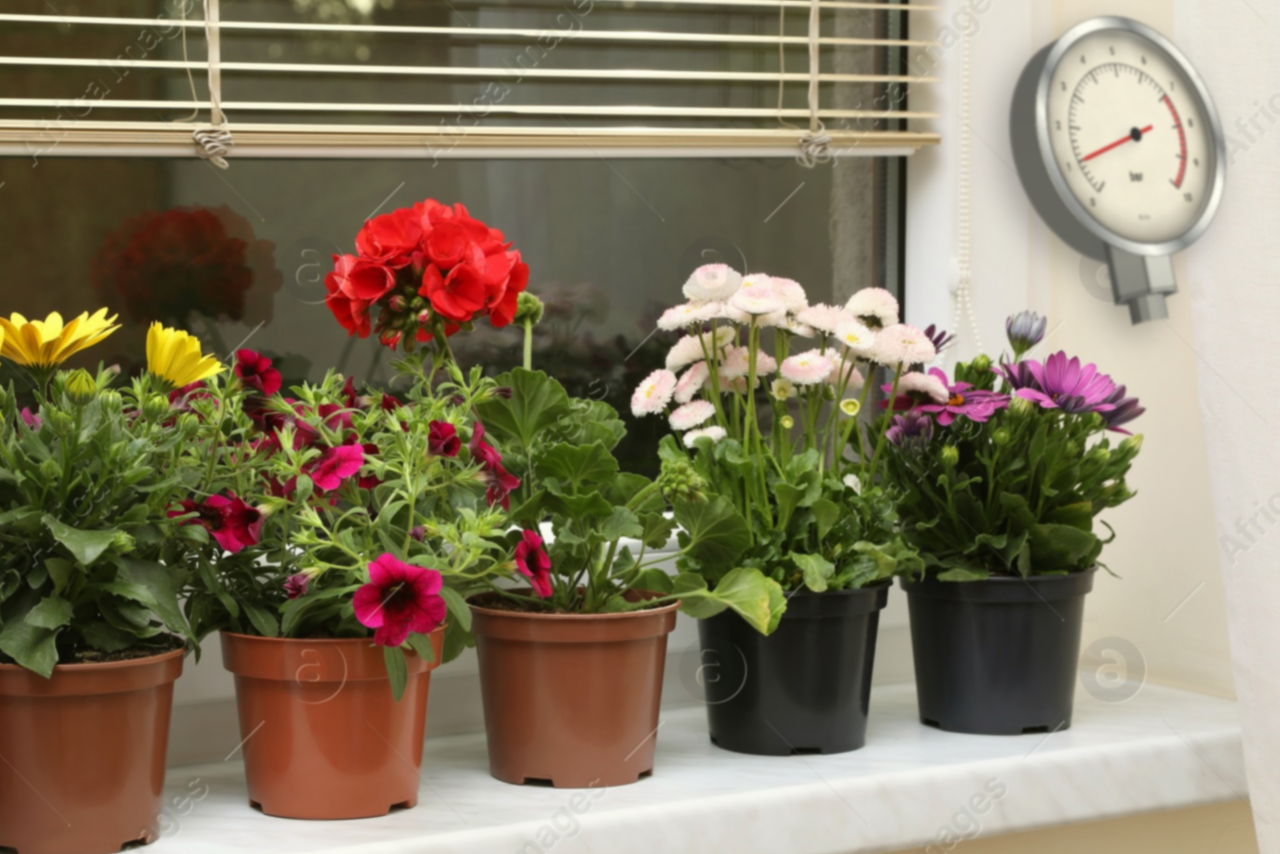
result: 1; bar
